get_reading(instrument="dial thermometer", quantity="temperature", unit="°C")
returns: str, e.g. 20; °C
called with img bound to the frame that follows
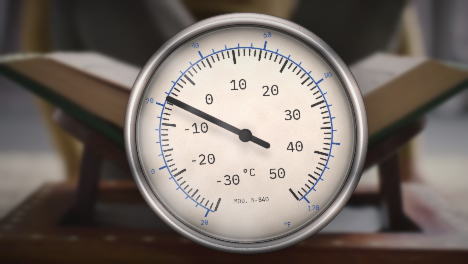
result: -5; °C
